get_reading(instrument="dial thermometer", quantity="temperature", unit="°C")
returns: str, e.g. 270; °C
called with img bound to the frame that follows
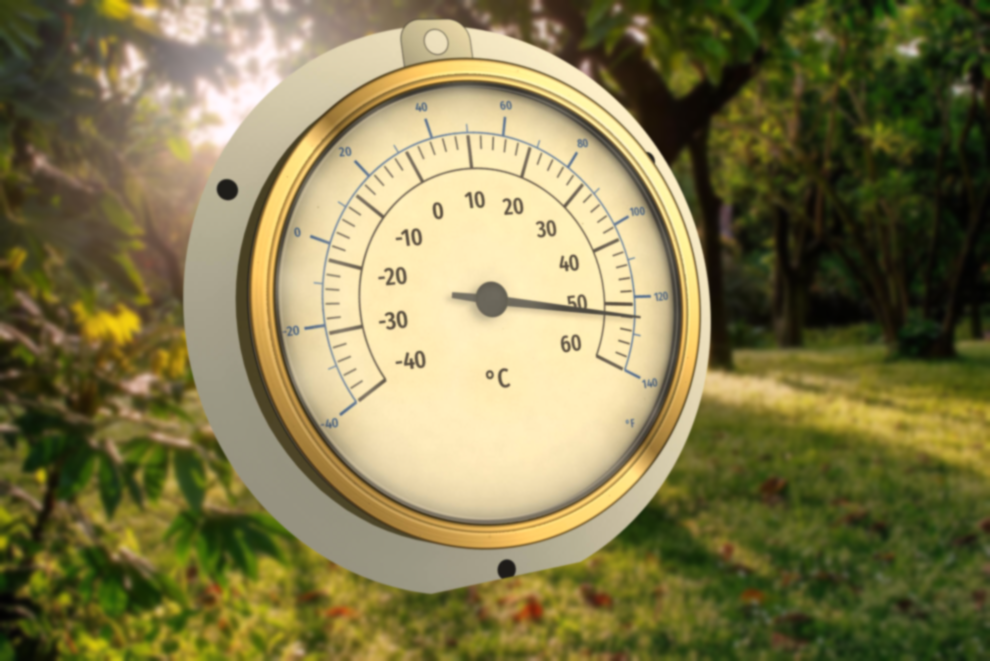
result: 52; °C
